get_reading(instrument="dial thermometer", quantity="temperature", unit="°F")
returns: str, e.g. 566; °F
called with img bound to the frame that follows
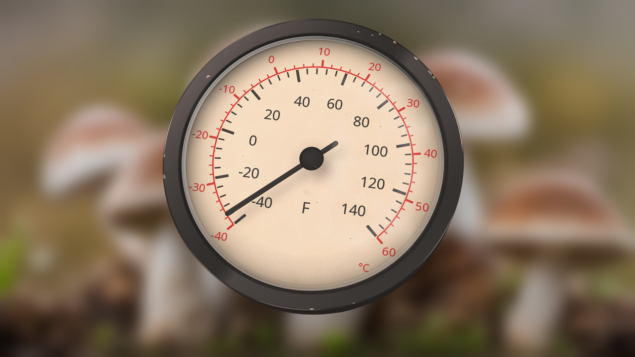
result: -36; °F
